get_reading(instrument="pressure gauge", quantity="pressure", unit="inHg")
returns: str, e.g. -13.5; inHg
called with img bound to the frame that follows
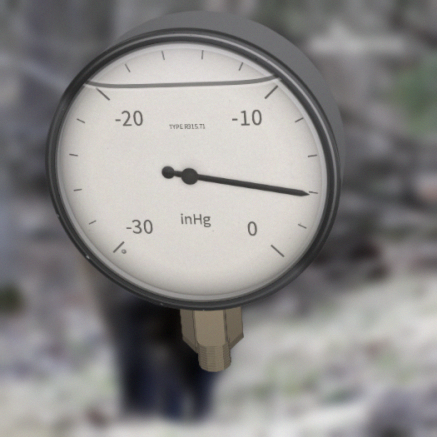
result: -4; inHg
